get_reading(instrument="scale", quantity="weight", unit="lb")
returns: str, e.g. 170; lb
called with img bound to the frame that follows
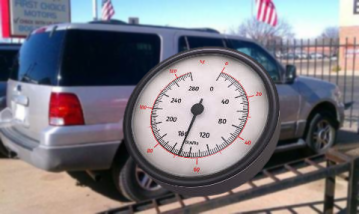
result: 150; lb
